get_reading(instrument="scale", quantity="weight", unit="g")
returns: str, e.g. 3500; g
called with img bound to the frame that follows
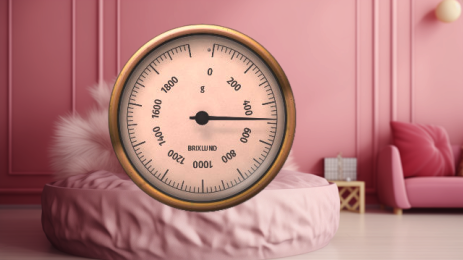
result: 480; g
